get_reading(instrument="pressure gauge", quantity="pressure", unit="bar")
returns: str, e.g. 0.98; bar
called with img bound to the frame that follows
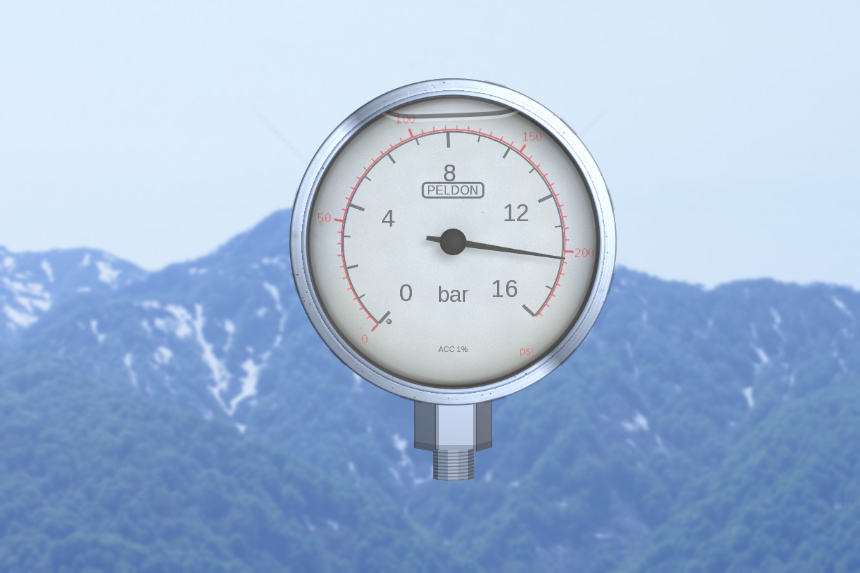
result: 14; bar
